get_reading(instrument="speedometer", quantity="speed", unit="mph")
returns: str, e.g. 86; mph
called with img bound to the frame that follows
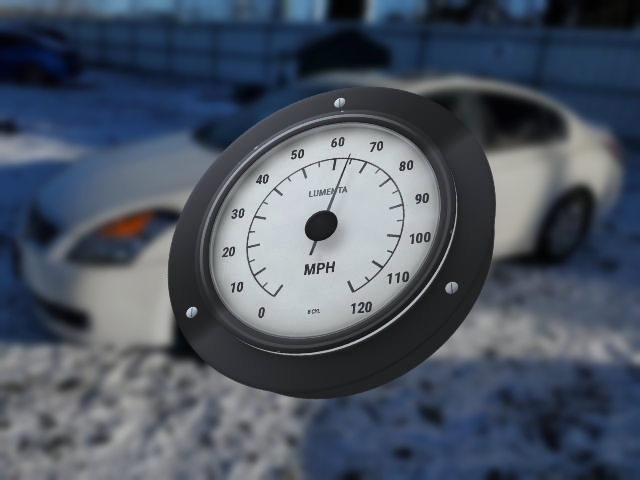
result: 65; mph
